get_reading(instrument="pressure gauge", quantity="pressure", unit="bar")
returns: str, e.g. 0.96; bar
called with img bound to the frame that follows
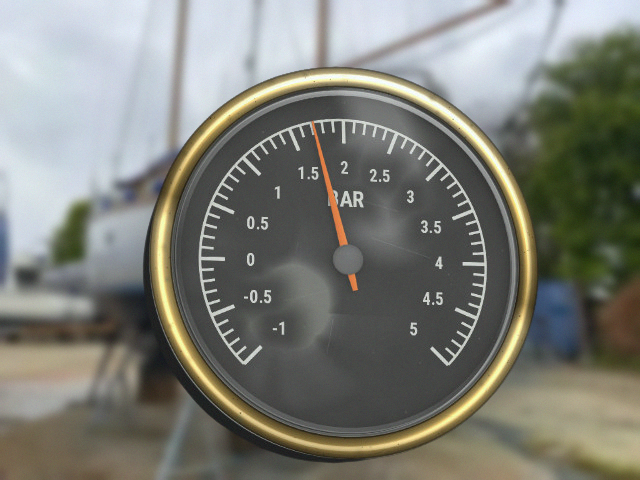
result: 1.7; bar
